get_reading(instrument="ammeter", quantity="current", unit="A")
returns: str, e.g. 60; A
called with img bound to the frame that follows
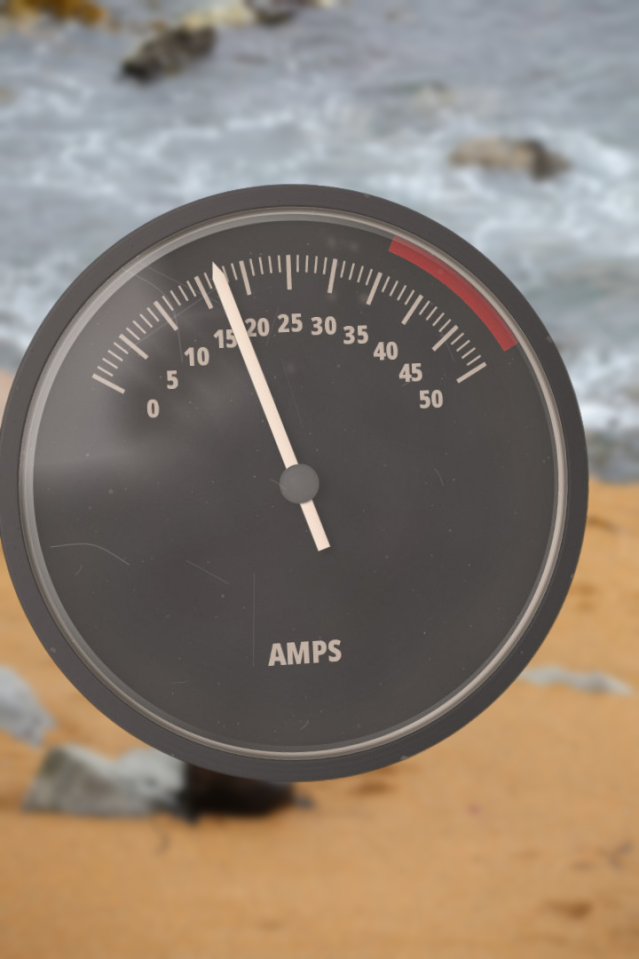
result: 17; A
